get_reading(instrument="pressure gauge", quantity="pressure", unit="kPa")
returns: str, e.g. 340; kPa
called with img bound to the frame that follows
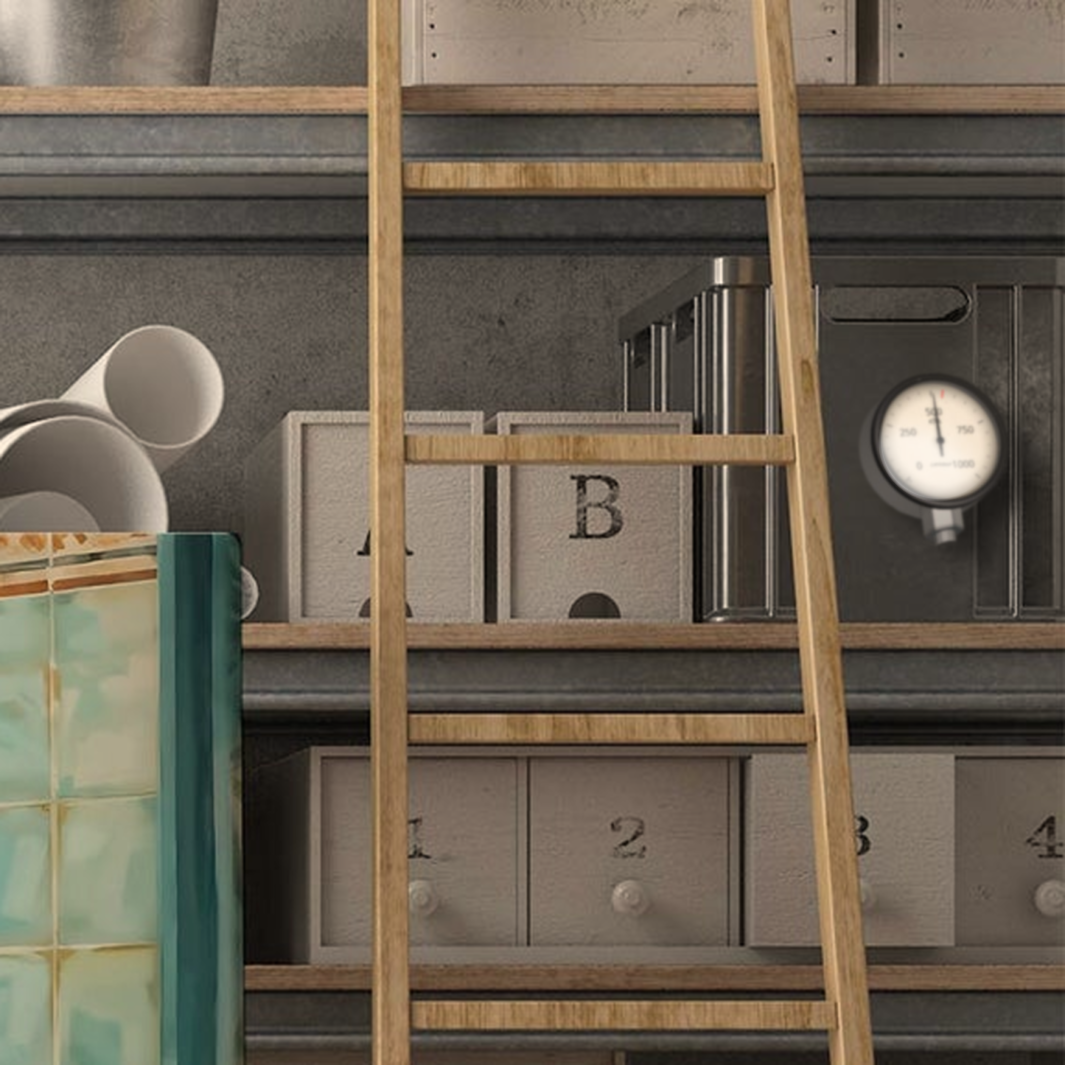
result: 500; kPa
